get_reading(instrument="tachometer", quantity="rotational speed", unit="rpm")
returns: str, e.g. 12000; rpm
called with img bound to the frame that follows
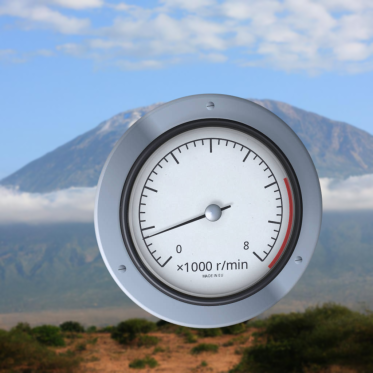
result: 800; rpm
